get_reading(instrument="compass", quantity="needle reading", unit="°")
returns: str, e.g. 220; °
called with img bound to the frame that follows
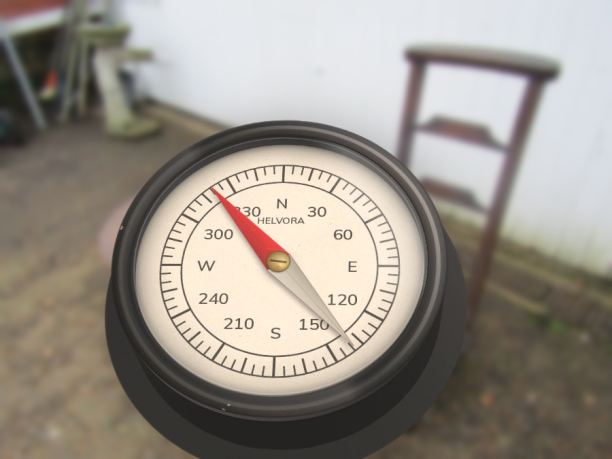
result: 320; °
